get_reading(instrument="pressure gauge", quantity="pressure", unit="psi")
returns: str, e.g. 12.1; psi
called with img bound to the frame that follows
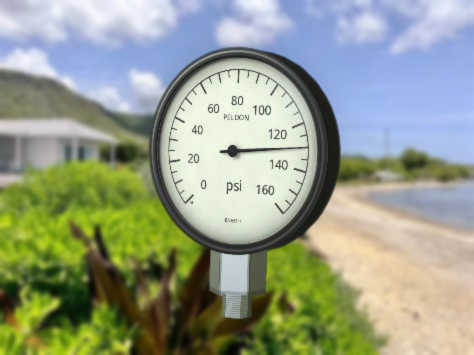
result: 130; psi
